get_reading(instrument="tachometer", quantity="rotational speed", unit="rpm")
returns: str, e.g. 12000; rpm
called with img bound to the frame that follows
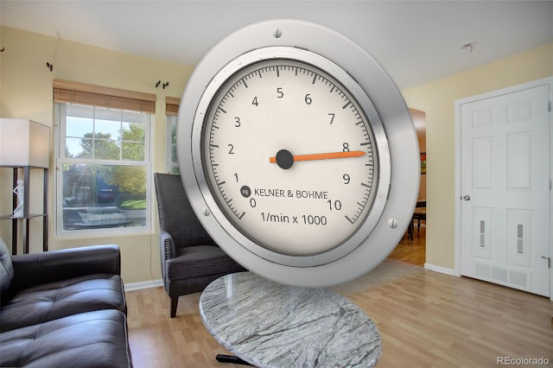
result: 8200; rpm
